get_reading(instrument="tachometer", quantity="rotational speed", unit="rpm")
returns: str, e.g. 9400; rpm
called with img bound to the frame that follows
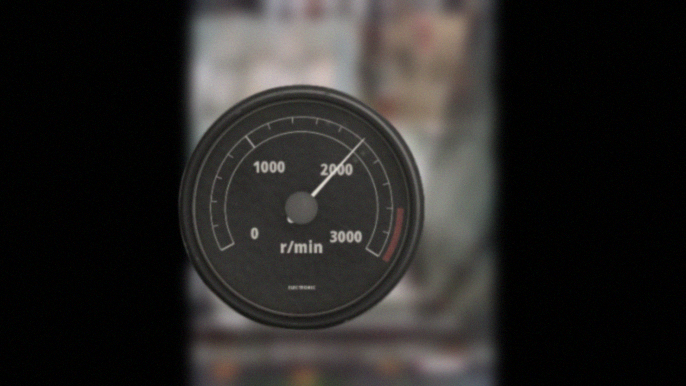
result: 2000; rpm
